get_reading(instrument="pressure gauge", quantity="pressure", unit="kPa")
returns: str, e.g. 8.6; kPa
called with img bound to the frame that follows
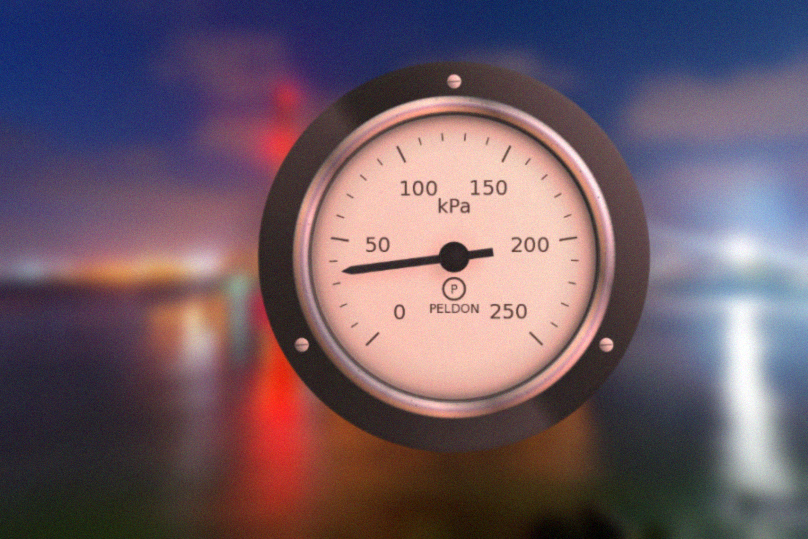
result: 35; kPa
